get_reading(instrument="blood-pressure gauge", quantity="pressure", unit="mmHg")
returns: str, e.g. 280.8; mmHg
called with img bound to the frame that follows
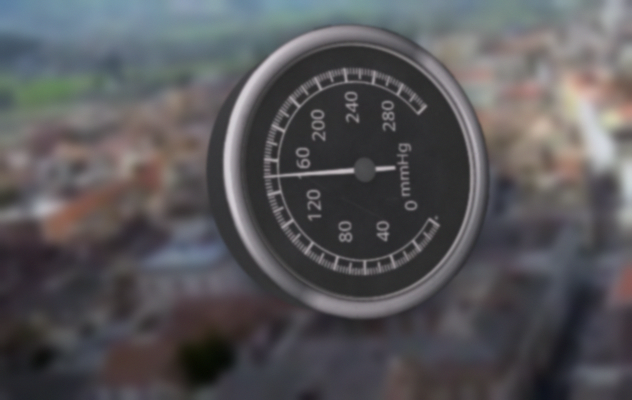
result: 150; mmHg
